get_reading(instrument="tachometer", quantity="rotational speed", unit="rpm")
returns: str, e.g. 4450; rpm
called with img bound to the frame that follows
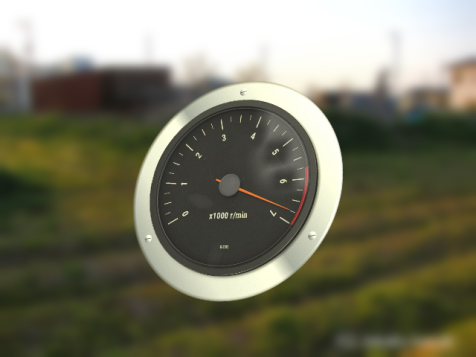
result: 6750; rpm
